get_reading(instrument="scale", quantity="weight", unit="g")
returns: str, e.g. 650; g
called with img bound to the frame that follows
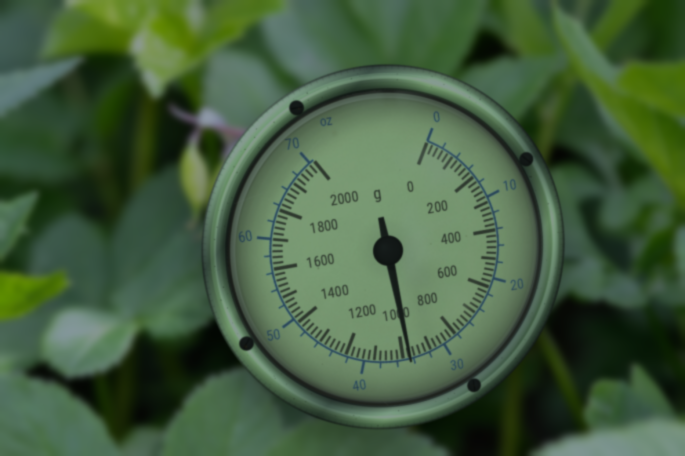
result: 980; g
